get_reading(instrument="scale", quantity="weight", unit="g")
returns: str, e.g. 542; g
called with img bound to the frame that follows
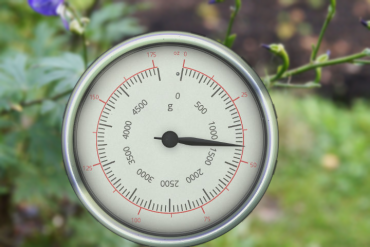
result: 1250; g
